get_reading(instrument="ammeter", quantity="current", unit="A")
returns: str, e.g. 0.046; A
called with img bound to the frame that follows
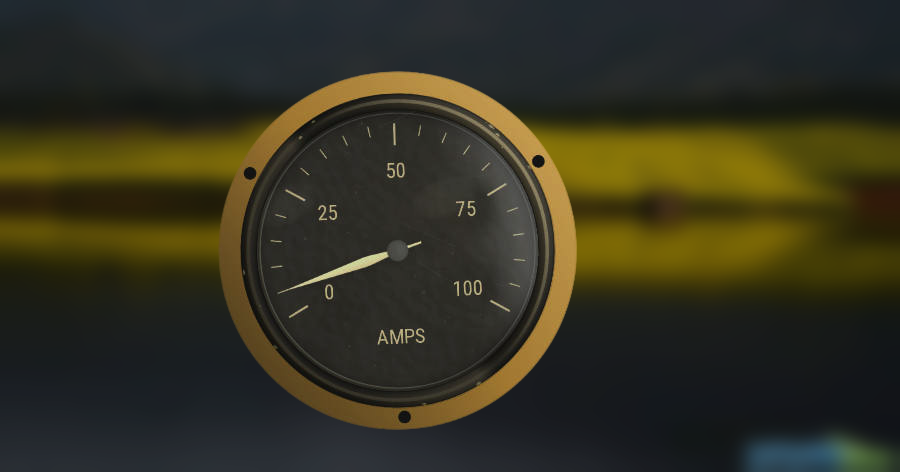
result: 5; A
